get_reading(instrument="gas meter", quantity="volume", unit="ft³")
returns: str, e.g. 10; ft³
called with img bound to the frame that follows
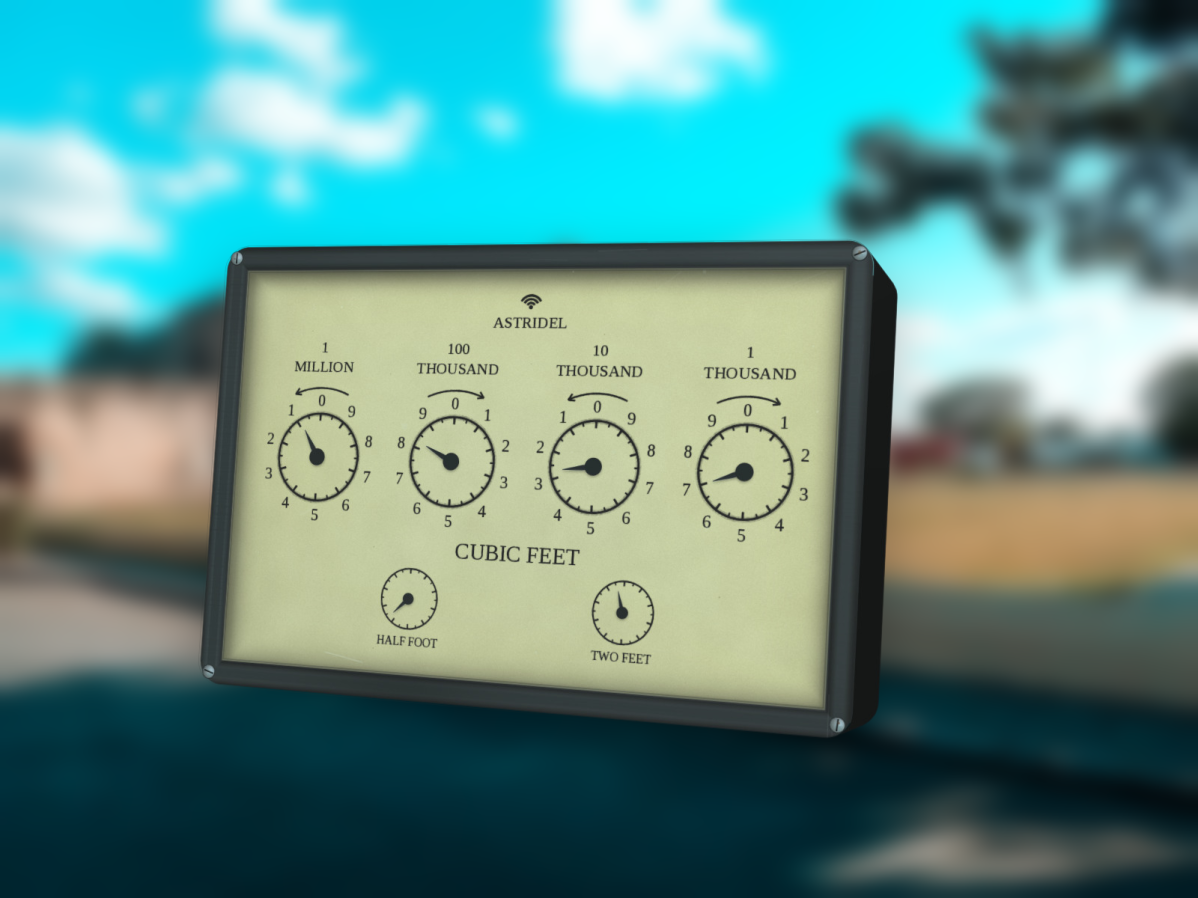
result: 82700; ft³
